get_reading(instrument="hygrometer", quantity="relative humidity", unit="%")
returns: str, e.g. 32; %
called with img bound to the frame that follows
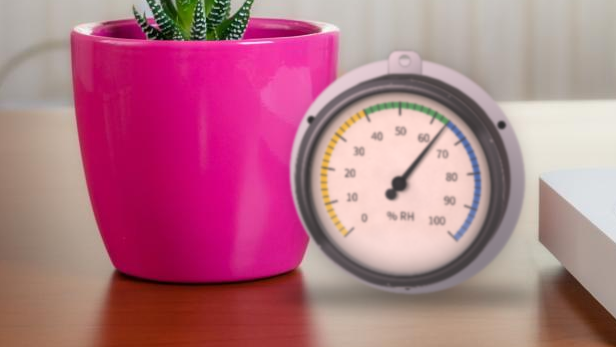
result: 64; %
